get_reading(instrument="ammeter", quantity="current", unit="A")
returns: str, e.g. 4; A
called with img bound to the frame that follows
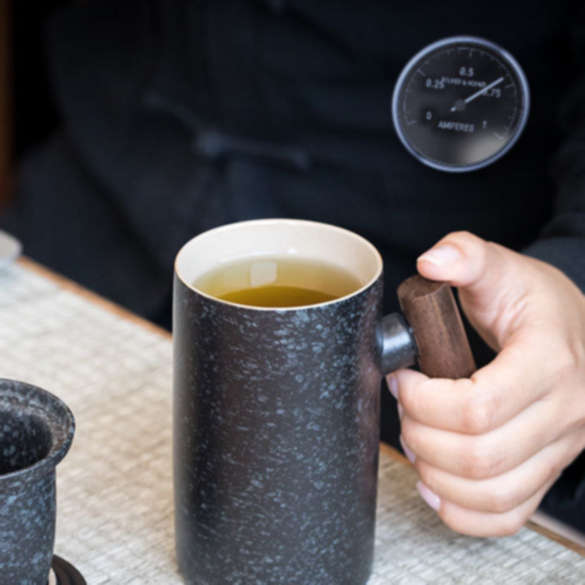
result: 0.7; A
